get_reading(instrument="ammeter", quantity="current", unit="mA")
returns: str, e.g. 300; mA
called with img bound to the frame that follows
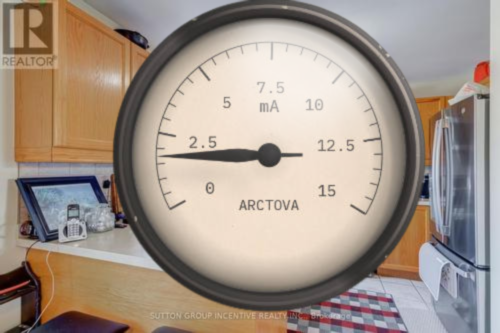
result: 1.75; mA
